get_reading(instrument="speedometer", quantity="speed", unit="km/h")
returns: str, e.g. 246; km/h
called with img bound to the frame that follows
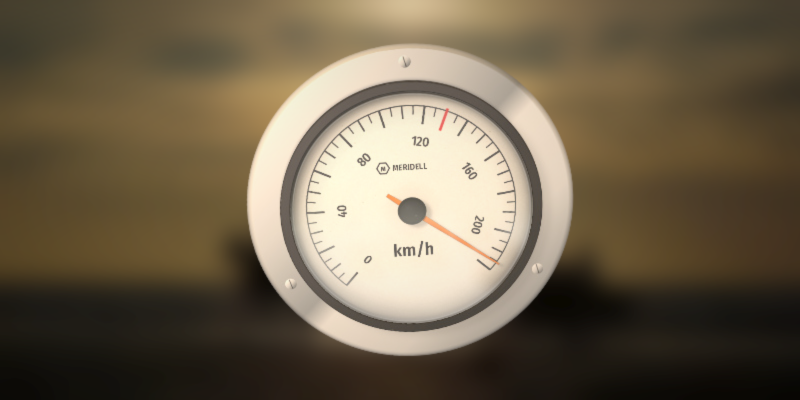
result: 215; km/h
